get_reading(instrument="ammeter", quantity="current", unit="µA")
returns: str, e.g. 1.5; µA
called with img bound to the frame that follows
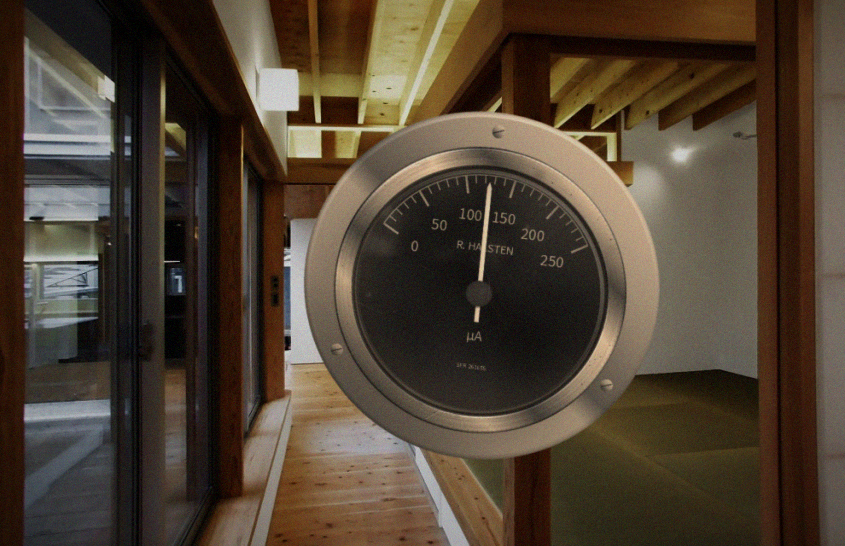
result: 125; µA
